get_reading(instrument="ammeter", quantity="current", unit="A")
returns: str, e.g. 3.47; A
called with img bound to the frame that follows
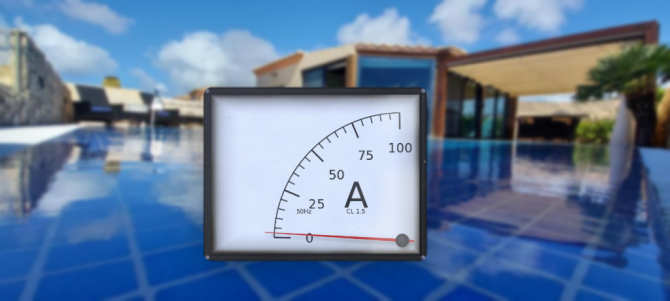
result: 2.5; A
